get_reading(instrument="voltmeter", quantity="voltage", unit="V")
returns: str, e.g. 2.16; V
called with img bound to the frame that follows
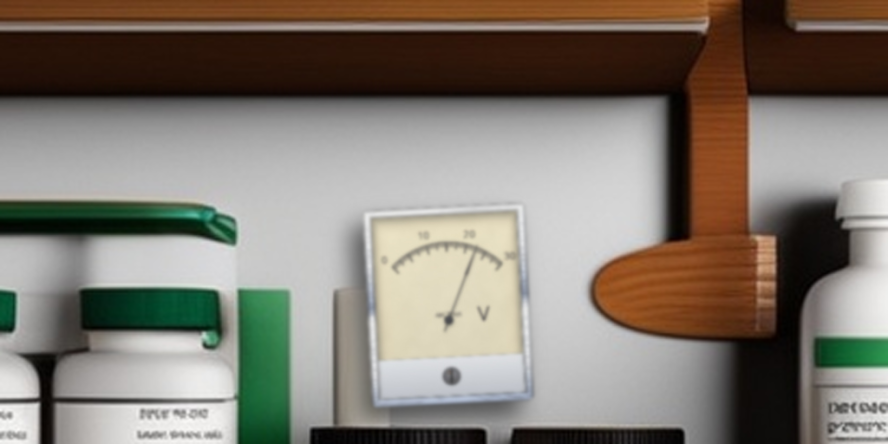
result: 22.5; V
